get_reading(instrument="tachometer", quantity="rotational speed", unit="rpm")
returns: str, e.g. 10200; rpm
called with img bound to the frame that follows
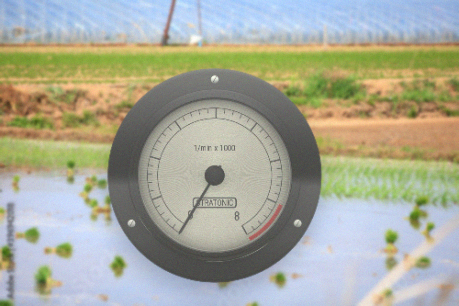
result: 0; rpm
